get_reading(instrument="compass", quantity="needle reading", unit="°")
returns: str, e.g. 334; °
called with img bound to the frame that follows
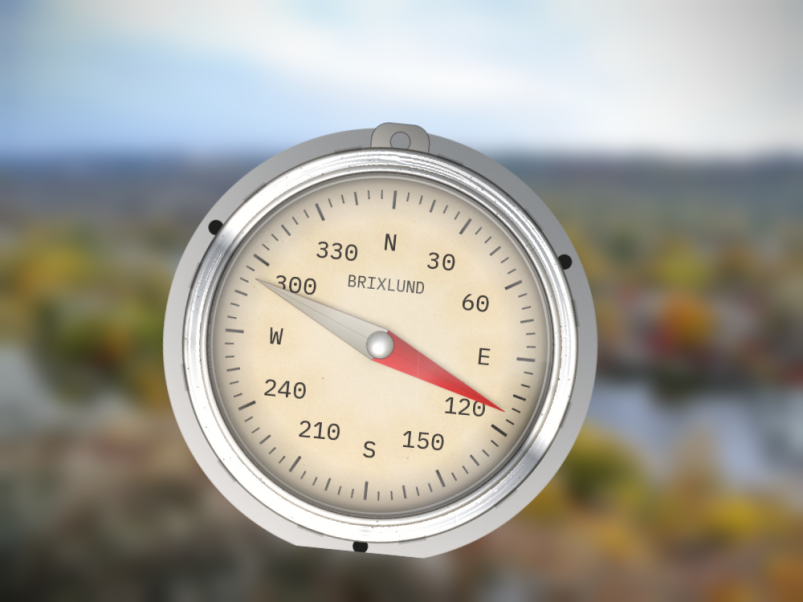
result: 112.5; °
